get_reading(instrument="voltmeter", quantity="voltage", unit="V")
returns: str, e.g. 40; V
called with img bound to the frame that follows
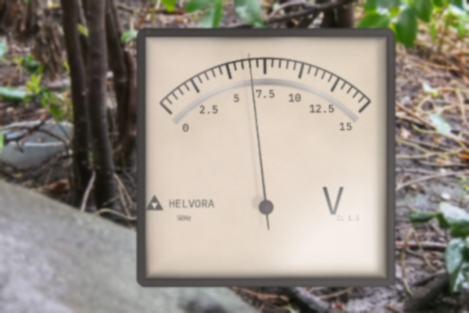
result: 6.5; V
